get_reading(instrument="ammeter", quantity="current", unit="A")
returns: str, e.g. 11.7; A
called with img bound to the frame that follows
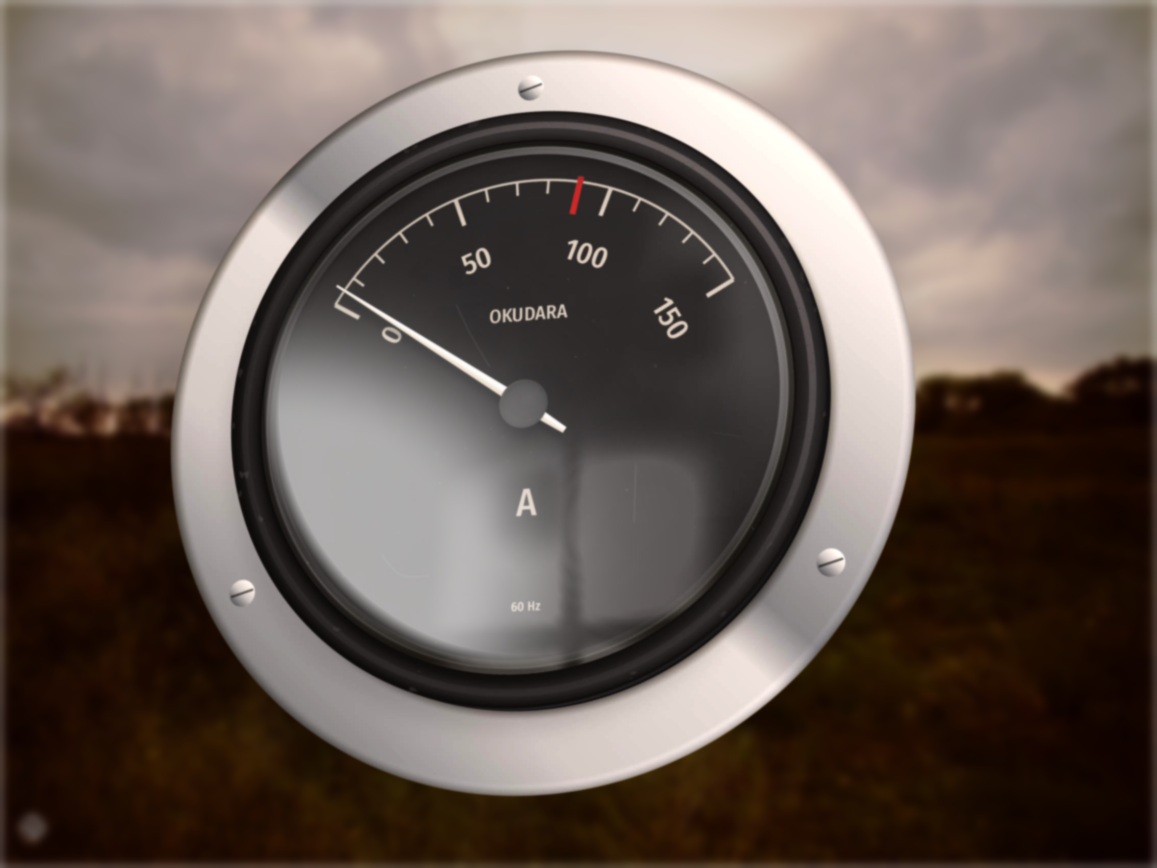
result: 5; A
